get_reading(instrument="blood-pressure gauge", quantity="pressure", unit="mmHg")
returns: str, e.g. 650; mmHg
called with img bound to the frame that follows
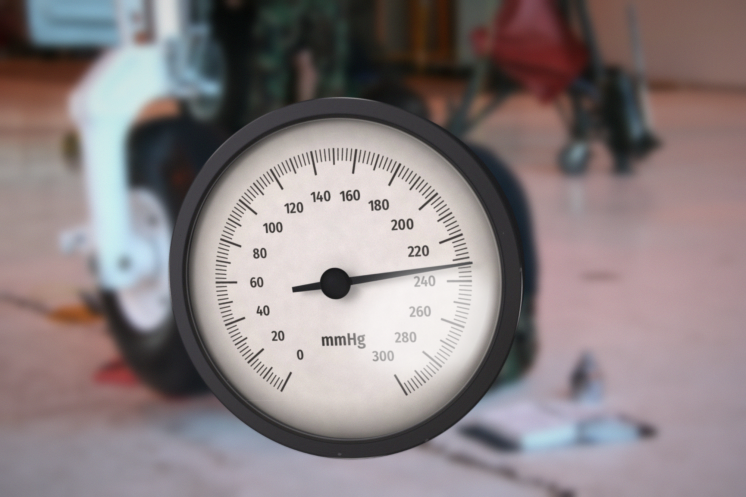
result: 232; mmHg
